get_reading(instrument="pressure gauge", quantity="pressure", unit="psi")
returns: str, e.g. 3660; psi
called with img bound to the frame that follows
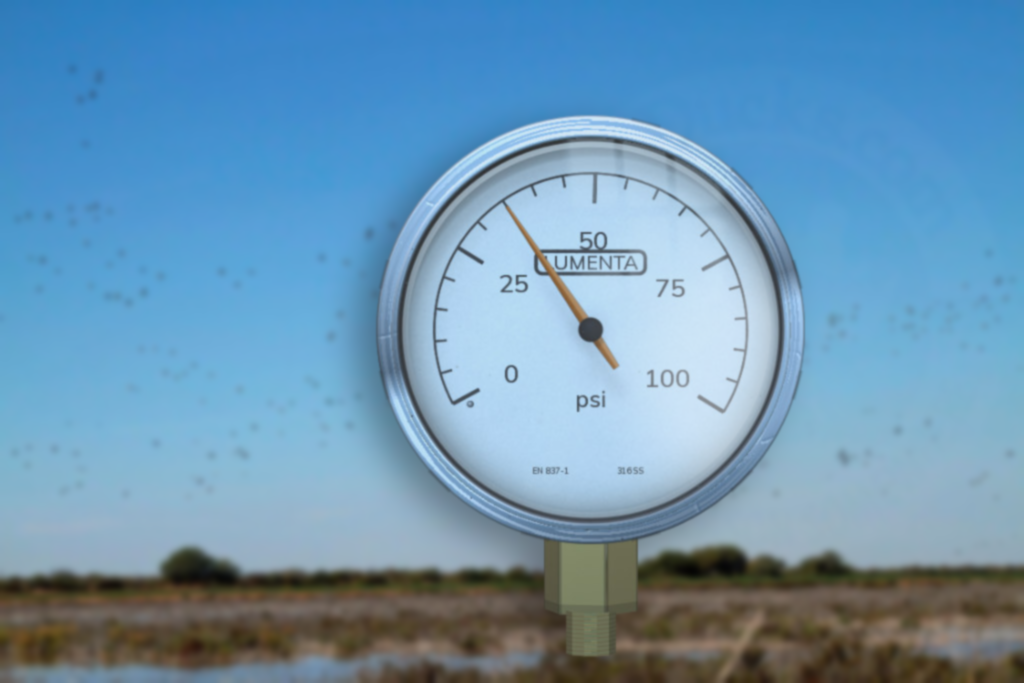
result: 35; psi
